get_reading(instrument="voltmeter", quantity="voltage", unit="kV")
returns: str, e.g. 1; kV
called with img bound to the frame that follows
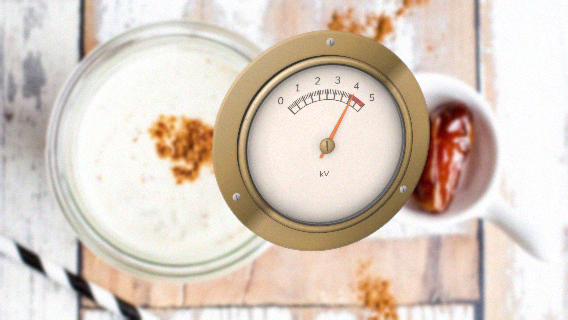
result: 4; kV
